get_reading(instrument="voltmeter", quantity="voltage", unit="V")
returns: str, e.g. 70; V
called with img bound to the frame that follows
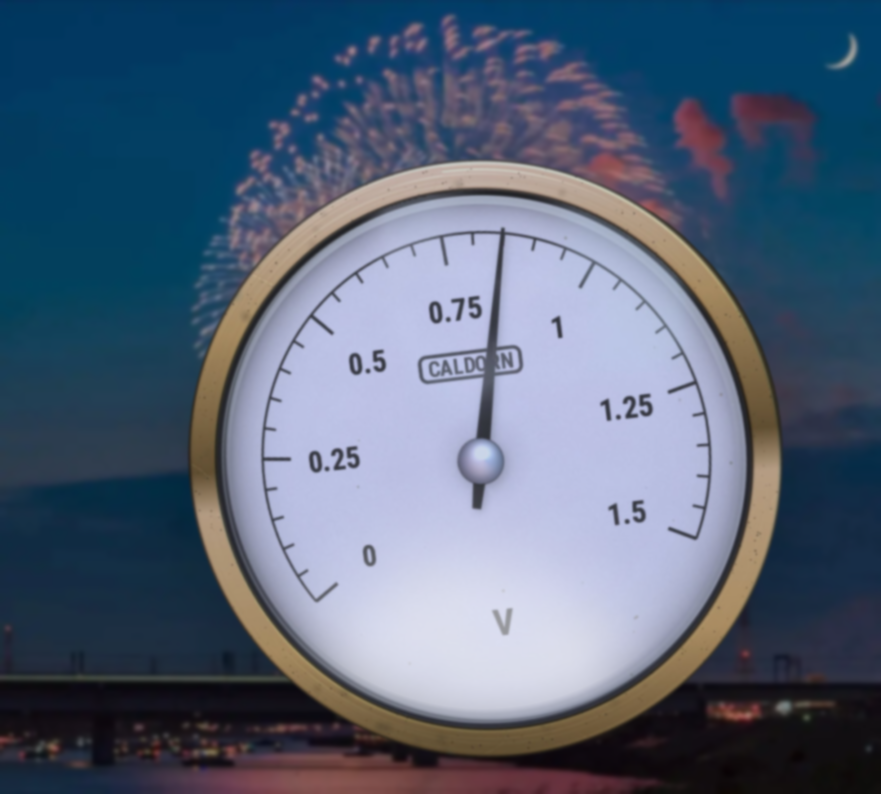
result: 0.85; V
